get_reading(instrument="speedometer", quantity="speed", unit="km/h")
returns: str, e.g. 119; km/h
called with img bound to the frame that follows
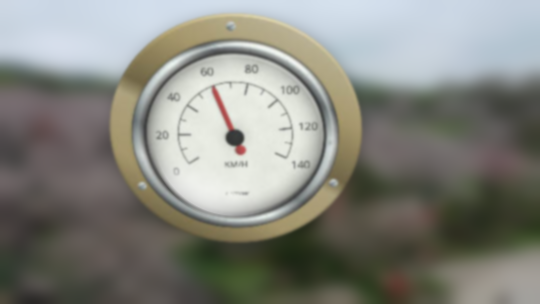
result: 60; km/h
